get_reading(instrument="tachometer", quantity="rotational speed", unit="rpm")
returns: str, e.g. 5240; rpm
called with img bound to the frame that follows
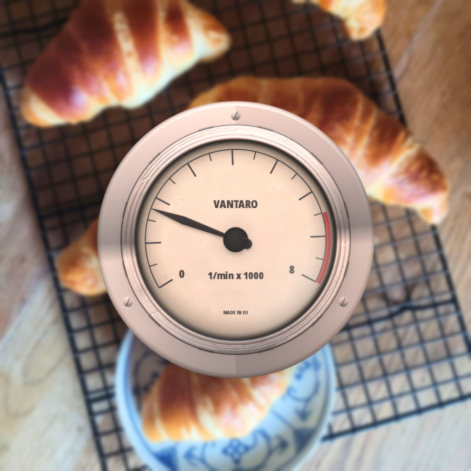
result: 1750; rpm
